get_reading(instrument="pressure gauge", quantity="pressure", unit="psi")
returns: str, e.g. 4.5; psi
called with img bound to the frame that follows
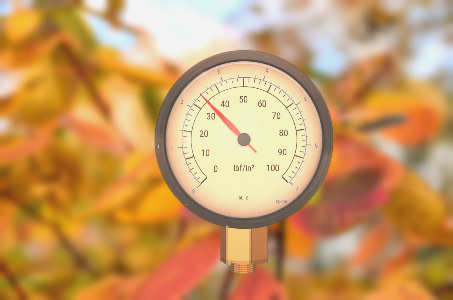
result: 34; psi
